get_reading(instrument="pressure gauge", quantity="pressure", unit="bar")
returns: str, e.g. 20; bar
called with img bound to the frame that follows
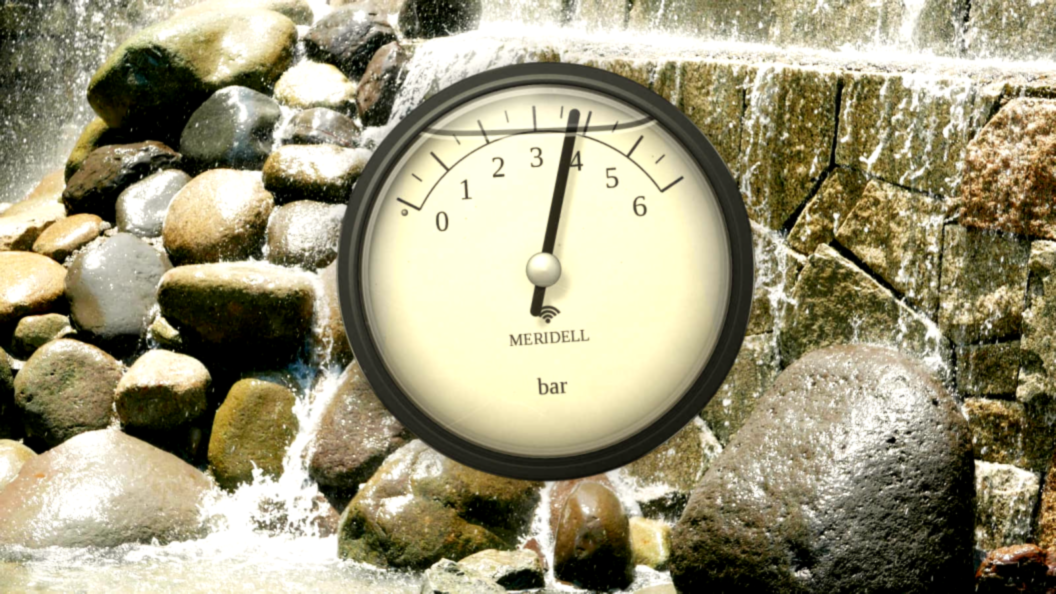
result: 3.75; bar
